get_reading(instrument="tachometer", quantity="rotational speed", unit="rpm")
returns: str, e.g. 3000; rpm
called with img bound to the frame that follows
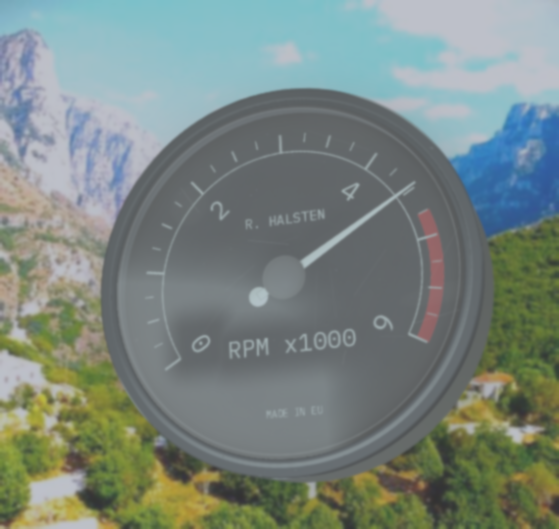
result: 4500; rpm
